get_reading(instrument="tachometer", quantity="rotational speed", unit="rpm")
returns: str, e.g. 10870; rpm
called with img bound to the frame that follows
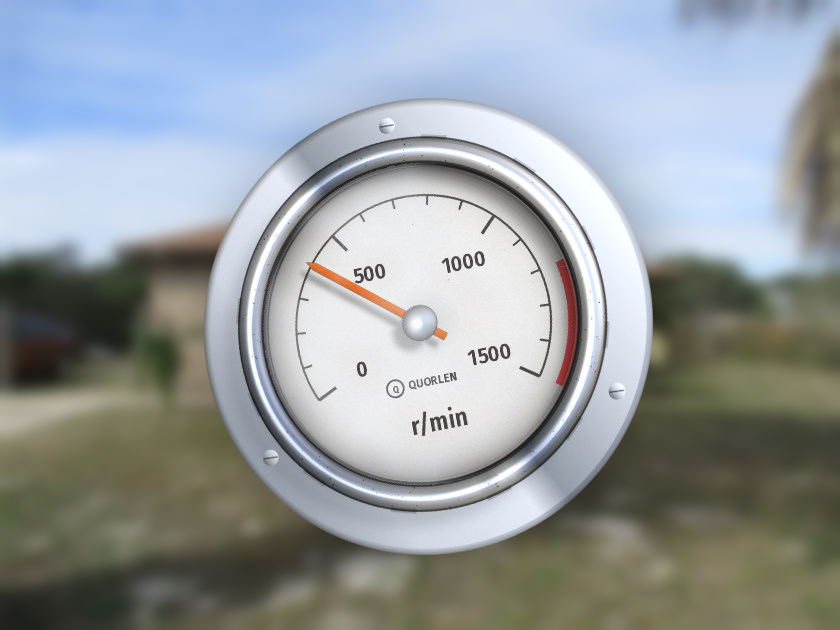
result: 400; rpm
